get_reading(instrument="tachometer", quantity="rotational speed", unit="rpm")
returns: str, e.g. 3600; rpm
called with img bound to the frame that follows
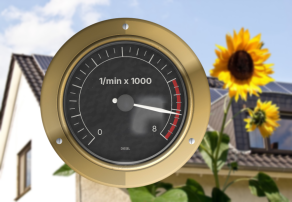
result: 7125; rpm
